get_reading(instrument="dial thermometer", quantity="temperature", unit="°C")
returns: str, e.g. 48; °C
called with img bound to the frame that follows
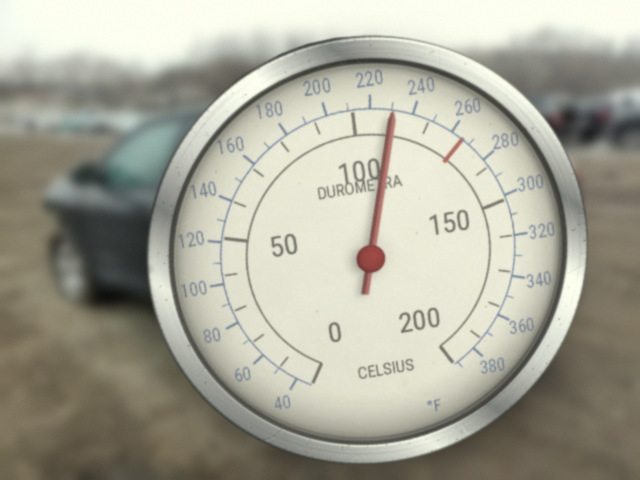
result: 110; °C
